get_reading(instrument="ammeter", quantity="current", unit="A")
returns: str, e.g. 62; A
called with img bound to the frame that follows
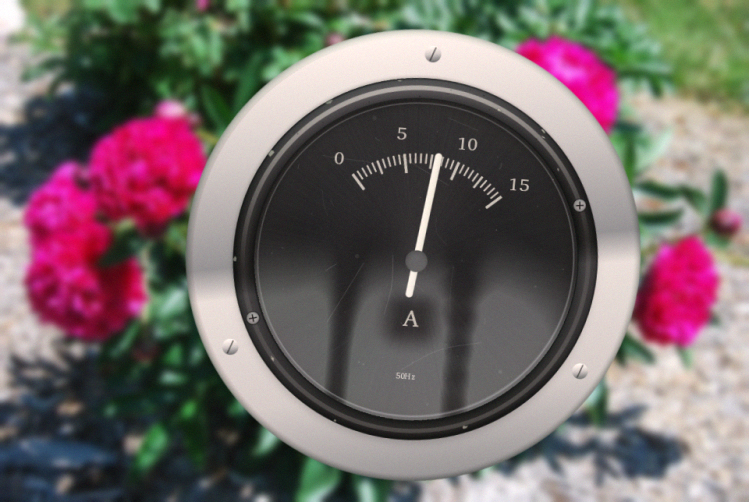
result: 8; A
